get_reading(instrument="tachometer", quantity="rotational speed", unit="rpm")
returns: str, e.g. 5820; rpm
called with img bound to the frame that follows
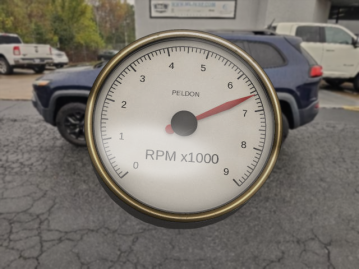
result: 6600; rpm
